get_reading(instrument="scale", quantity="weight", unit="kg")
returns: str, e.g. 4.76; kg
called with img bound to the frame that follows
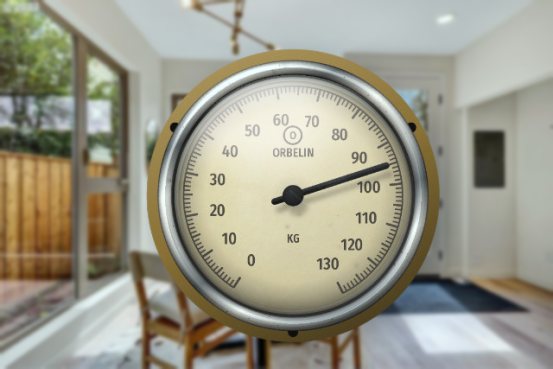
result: 95; kg
